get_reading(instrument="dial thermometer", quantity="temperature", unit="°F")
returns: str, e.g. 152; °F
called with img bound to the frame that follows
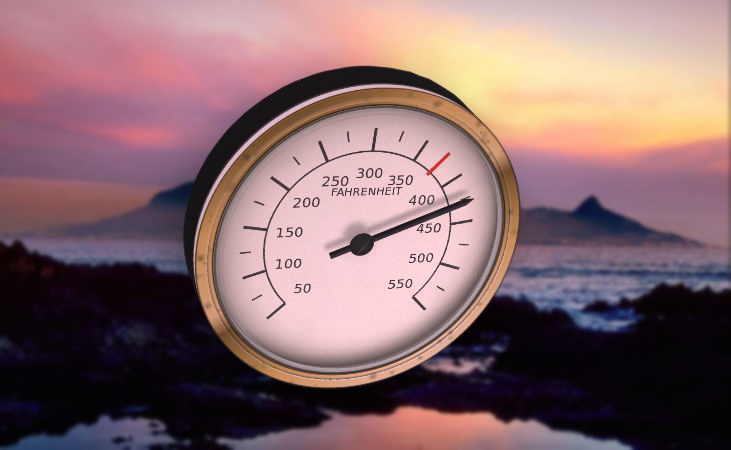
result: 425; °F
